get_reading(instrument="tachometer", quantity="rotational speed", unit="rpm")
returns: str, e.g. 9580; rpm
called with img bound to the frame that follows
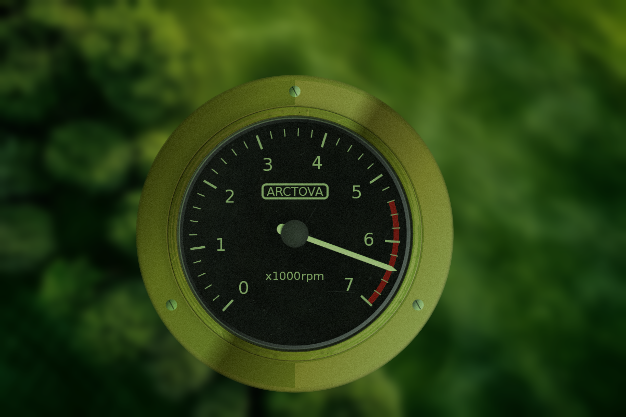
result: 6400; rpm
